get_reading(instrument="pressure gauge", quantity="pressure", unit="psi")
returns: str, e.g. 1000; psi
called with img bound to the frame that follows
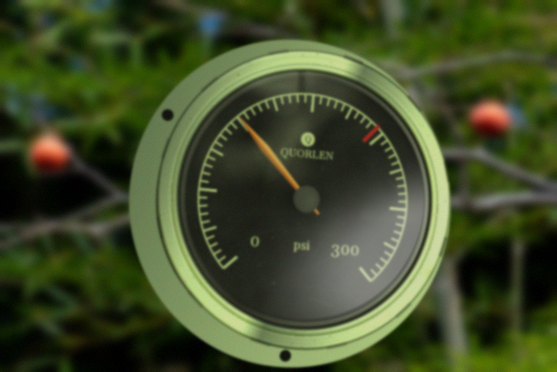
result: 100; psi
